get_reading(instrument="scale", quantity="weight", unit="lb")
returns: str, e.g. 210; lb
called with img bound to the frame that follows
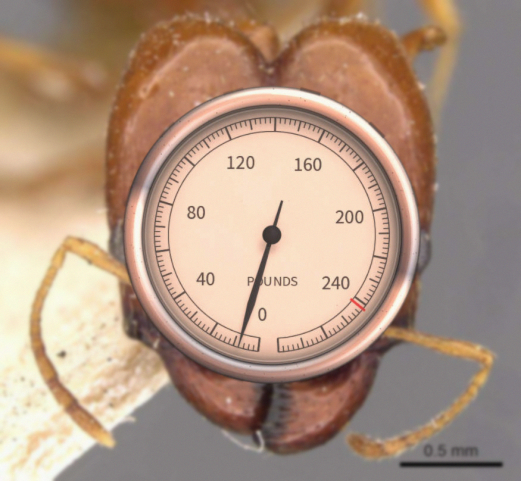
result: 8; lb
